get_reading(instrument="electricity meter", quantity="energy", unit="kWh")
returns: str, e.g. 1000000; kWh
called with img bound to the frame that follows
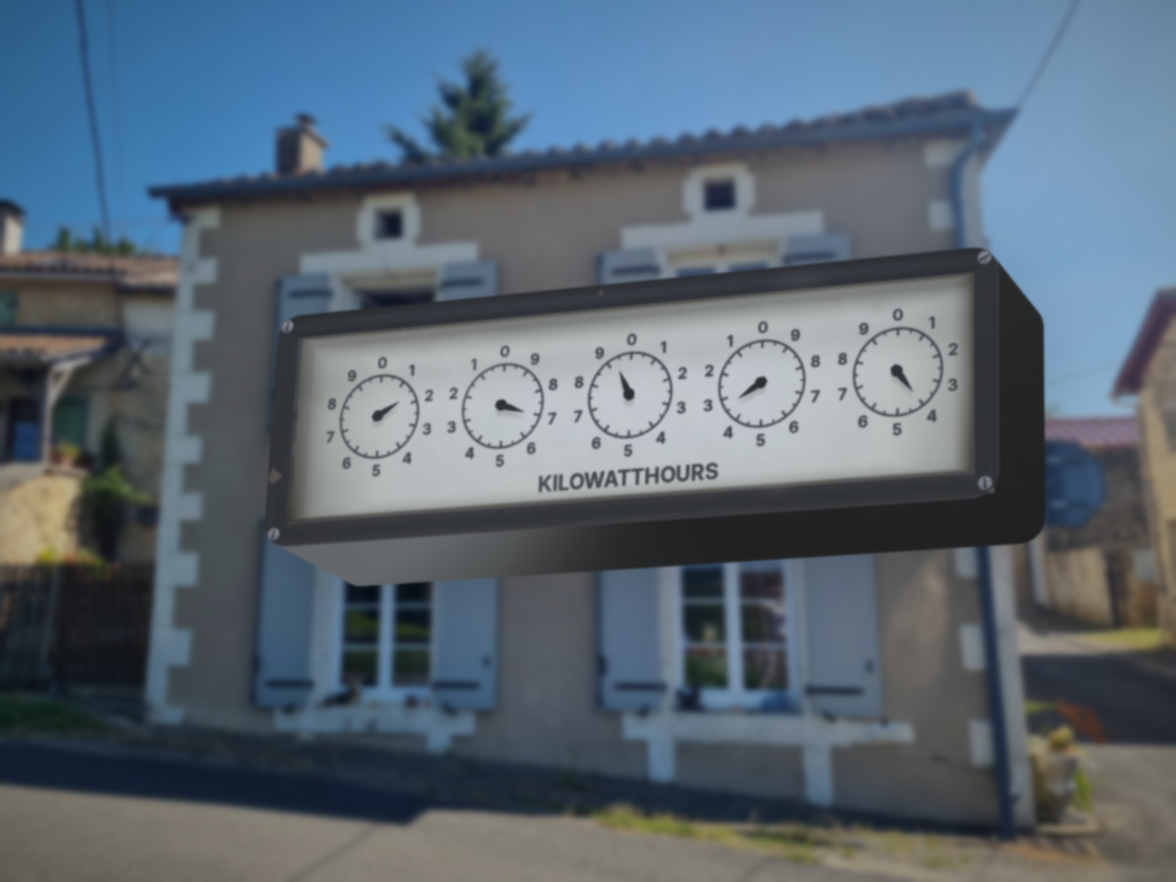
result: 16934; kWh
